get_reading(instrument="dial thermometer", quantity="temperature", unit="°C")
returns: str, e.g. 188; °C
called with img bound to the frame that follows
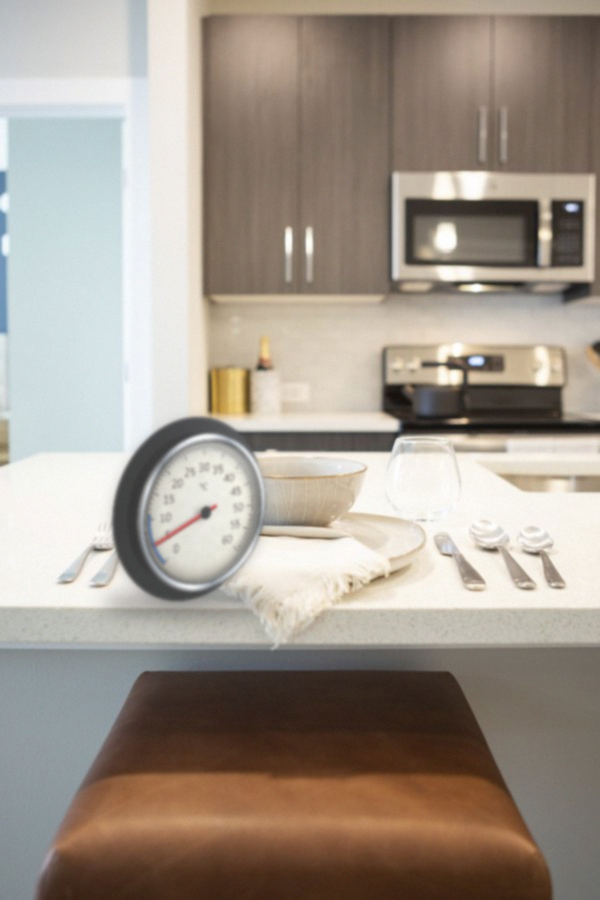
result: 5; °C
